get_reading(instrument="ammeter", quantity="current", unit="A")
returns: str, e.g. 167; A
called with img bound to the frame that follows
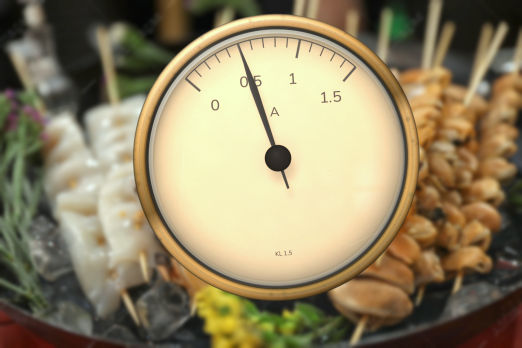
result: 0.5; A
